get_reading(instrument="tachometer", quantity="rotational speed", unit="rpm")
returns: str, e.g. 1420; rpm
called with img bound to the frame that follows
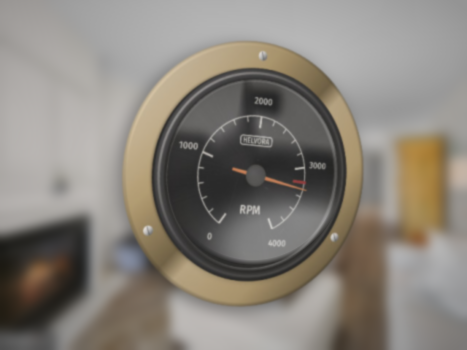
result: 3300; rpm
